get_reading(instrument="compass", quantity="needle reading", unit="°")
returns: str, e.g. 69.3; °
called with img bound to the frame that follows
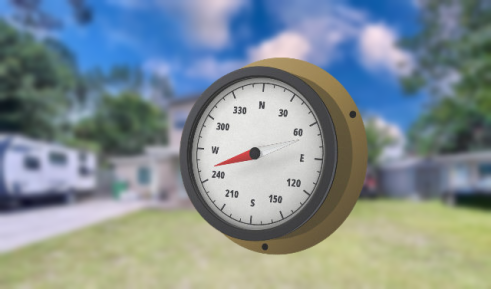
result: 250; °
